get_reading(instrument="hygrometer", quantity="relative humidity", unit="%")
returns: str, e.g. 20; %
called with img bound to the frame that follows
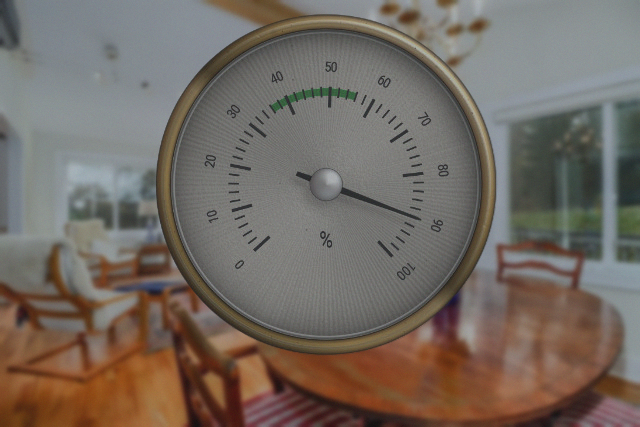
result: 90; %
